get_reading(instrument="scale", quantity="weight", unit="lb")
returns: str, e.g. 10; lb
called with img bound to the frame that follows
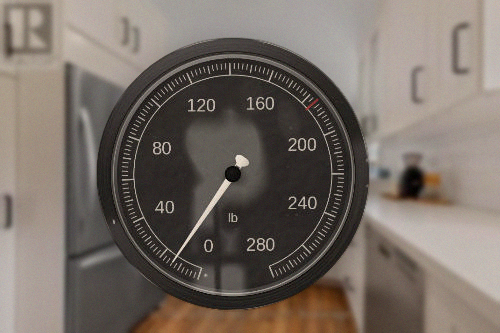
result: 14; lb
